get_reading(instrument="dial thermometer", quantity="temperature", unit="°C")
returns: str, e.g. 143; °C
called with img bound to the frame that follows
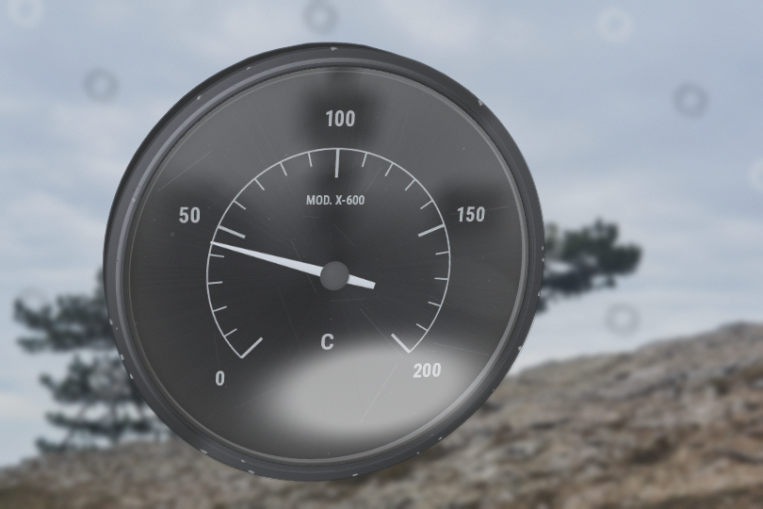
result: 45; °C
